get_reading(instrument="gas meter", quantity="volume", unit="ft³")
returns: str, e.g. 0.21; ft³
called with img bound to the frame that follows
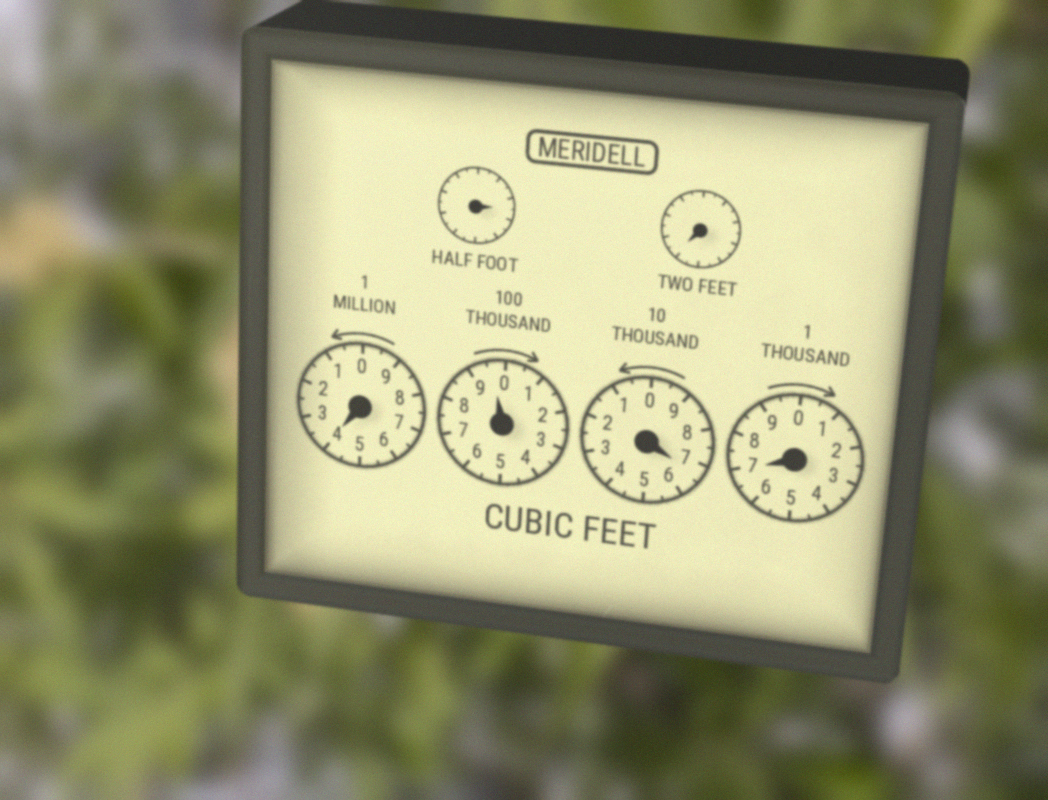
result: 396700; ft³
